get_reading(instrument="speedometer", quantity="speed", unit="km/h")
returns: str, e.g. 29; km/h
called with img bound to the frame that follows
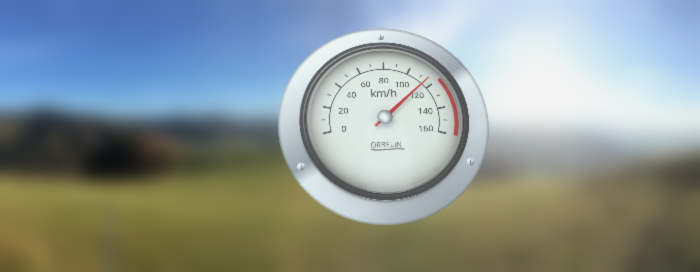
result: 115; km/h
